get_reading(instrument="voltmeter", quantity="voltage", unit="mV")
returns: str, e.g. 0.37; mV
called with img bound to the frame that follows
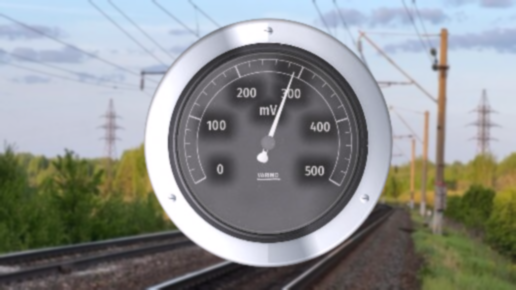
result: 290; mV
